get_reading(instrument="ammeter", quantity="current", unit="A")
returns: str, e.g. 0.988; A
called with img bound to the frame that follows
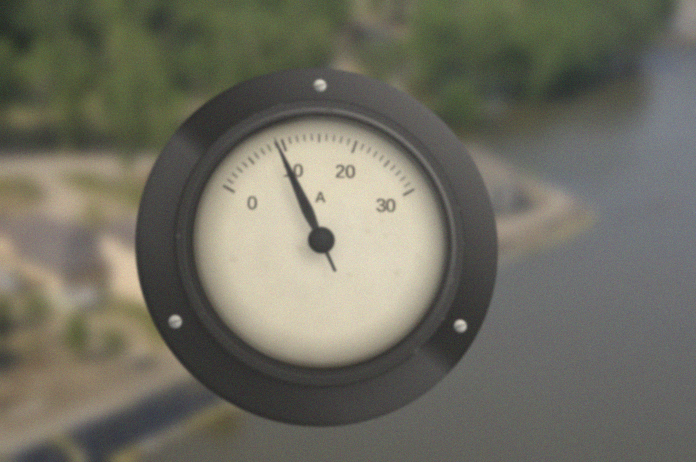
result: 9; A
